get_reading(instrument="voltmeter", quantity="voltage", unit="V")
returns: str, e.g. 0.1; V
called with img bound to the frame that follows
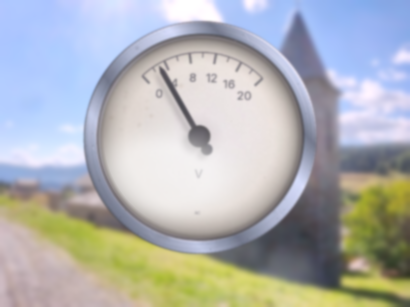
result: 3; V
